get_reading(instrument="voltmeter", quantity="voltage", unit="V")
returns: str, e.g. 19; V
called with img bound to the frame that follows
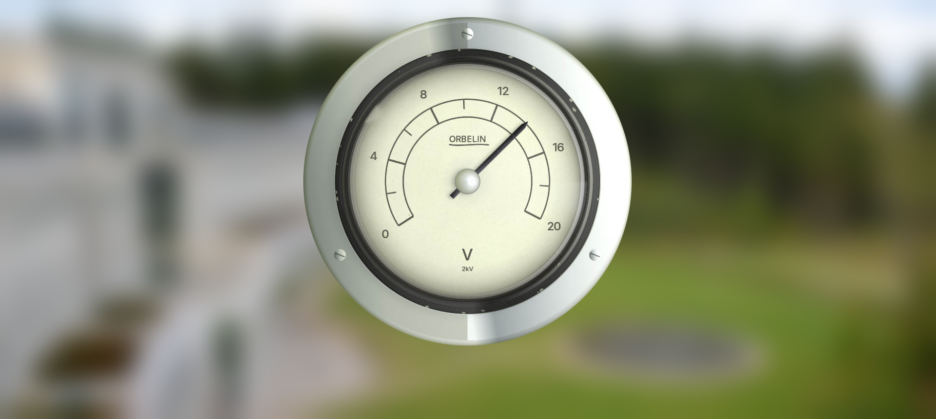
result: 14; V
